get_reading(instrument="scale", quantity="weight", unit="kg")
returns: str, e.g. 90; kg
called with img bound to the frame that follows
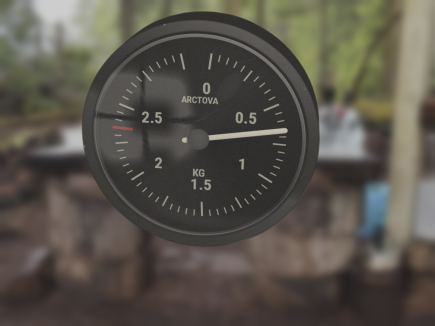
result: 0.65; kg
